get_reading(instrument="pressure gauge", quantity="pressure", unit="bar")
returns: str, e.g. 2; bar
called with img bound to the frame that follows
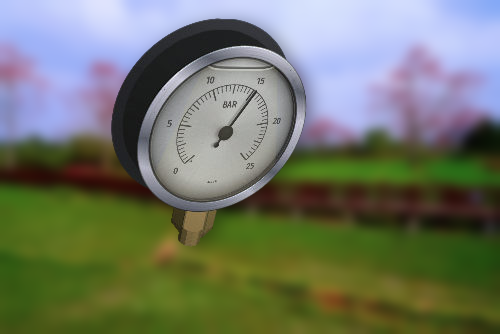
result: 15; bar
